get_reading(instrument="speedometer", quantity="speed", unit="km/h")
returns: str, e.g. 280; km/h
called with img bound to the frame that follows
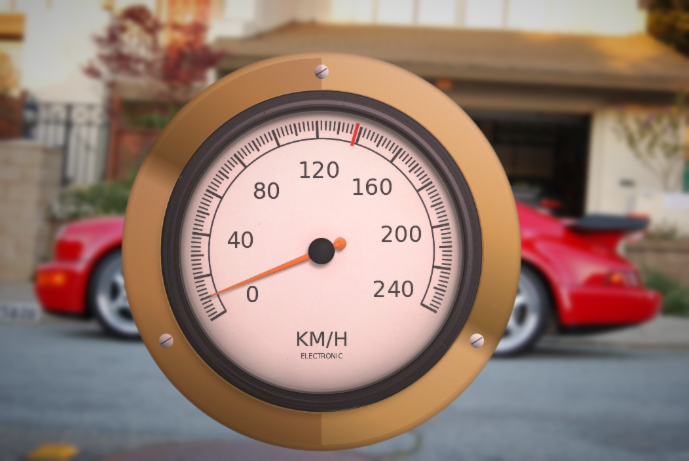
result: 10; km/h
